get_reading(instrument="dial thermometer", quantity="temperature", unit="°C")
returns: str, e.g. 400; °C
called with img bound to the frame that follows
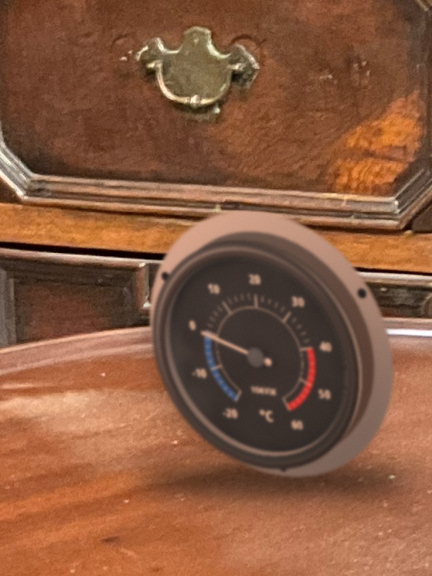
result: 0; °C
